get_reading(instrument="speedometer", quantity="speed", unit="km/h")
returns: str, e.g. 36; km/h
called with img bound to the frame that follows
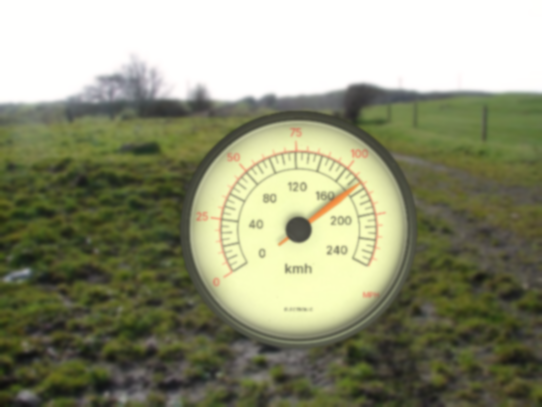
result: 175; km/h
